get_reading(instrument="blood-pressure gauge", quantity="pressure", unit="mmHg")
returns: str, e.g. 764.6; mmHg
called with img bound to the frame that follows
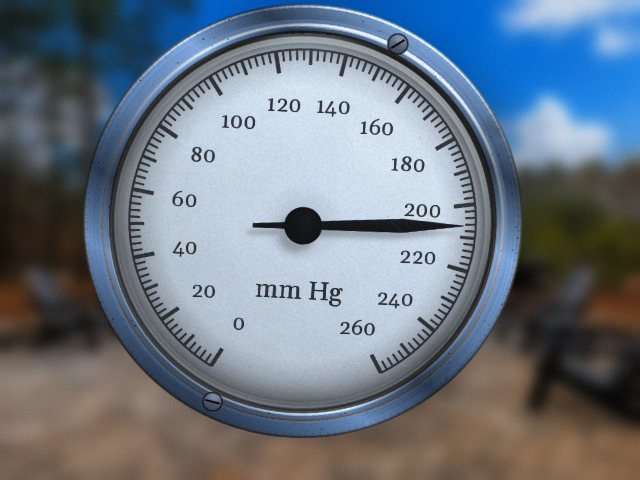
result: 206; mmHg
